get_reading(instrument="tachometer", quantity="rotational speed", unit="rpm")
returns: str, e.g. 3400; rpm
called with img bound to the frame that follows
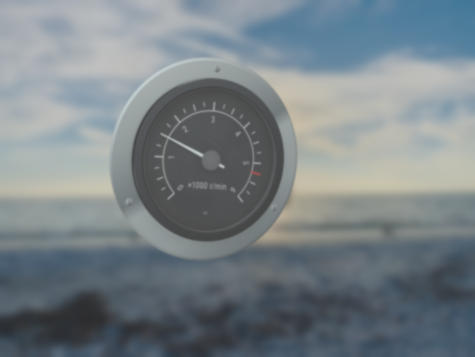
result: 1500; rpm
